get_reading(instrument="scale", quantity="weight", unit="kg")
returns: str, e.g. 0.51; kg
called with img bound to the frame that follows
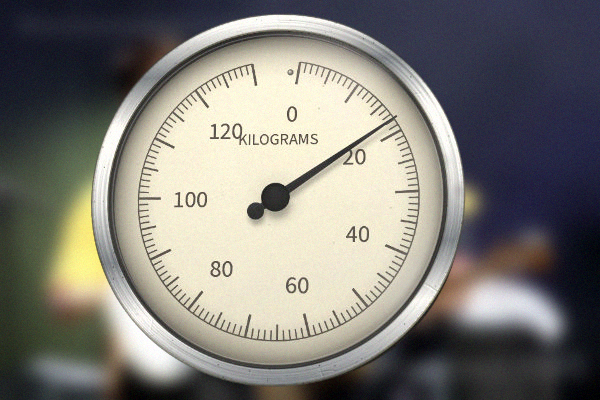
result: 18; kg
